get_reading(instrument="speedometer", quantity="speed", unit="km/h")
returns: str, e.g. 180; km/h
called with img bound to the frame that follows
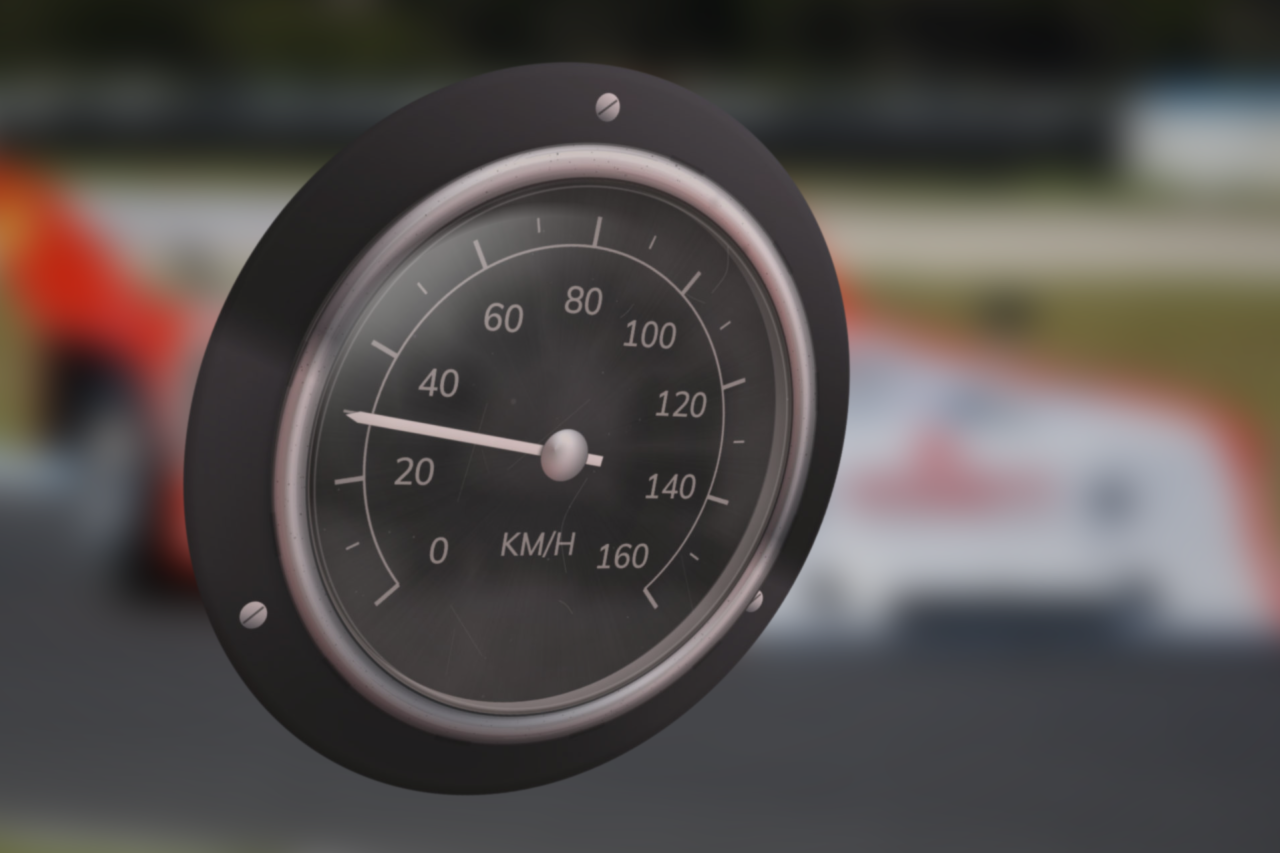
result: 30; km/h
